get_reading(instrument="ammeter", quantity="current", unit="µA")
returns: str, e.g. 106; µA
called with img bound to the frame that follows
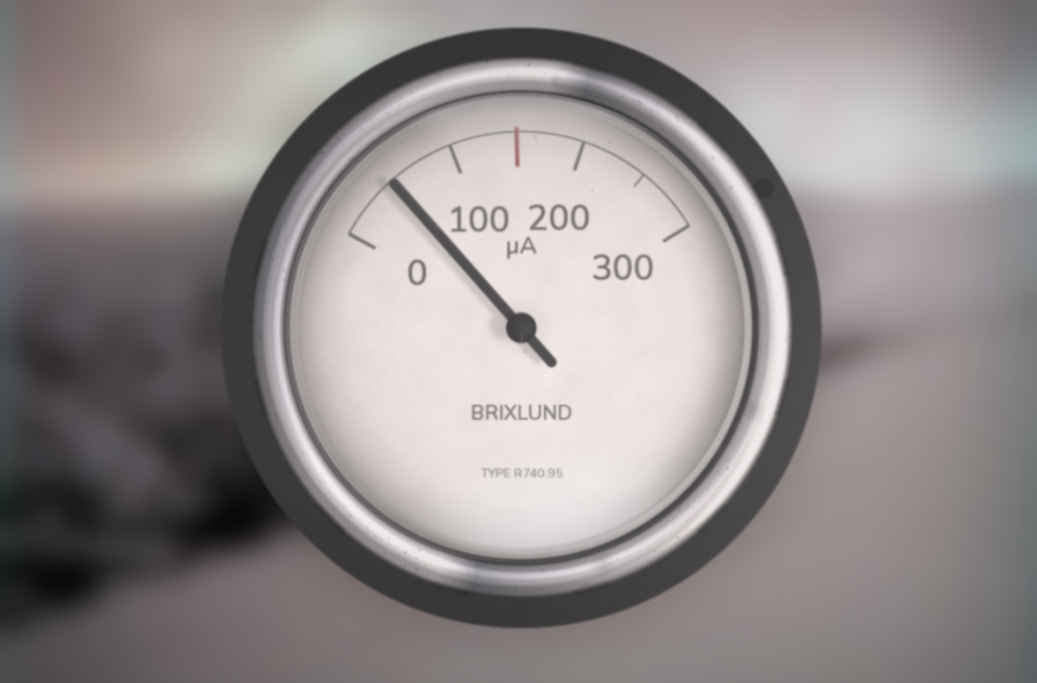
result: 50; µA
